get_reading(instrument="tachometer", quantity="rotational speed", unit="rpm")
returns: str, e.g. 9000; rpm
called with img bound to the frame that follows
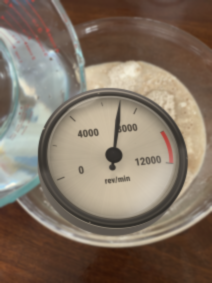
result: 7000; rpm
